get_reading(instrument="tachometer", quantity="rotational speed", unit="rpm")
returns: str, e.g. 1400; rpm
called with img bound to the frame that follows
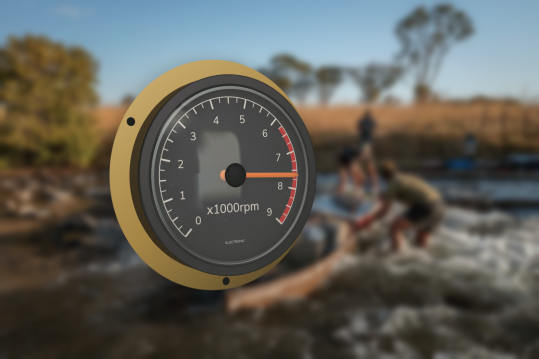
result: 7625; rpm
